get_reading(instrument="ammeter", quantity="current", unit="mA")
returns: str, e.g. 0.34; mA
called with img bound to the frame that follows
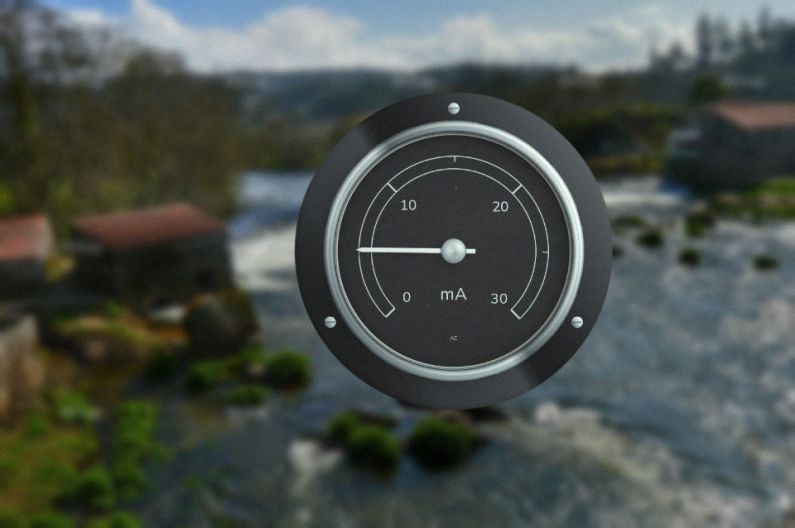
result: 5; mA
